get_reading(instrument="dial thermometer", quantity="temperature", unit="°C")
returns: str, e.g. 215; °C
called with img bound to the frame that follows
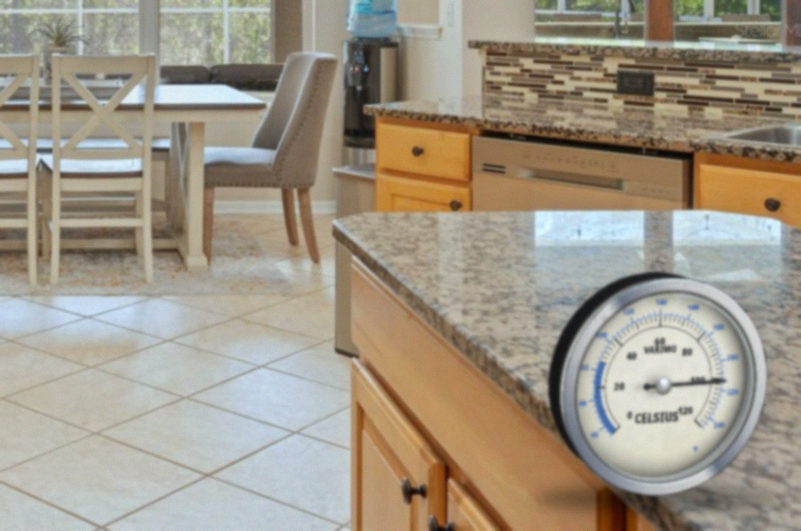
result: 100; °C
